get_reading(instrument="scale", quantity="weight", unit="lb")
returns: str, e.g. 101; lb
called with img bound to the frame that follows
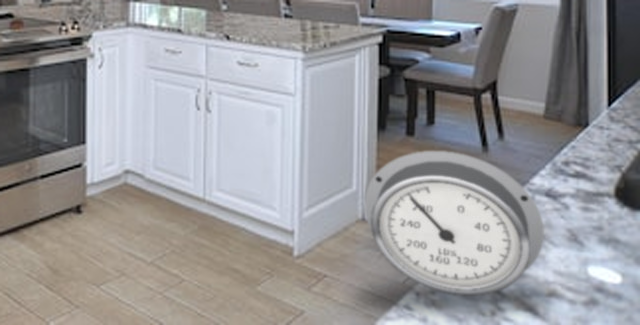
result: 280; lb
